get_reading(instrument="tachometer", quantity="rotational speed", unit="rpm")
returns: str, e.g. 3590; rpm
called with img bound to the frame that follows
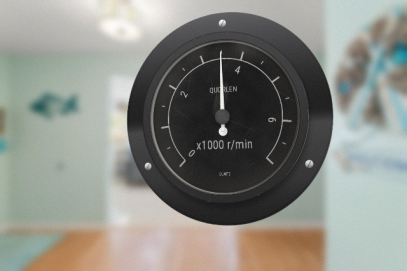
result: 3500; rpm
